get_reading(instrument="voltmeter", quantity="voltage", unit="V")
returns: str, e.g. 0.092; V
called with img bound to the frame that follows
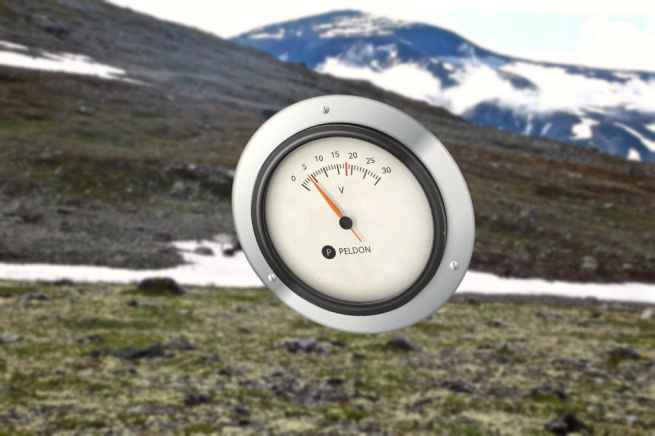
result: 5; V
